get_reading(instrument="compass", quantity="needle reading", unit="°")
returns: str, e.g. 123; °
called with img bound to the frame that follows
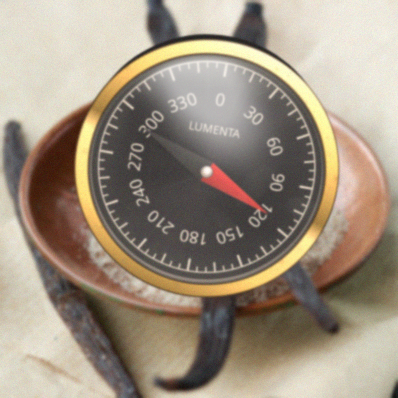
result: 115; °
